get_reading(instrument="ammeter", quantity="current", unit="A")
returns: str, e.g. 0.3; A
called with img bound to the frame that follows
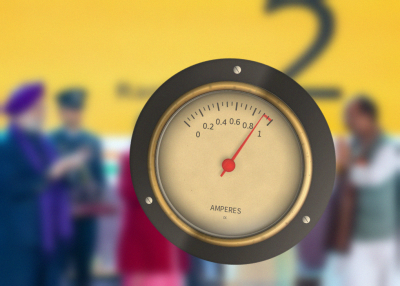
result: 0.9; A
